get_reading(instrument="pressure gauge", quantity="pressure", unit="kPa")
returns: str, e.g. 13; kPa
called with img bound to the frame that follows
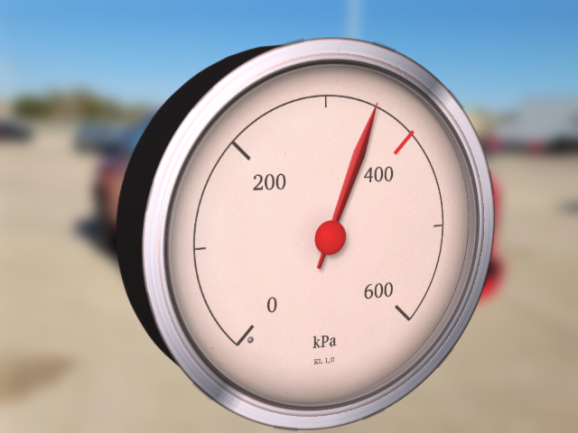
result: 350; kPa
